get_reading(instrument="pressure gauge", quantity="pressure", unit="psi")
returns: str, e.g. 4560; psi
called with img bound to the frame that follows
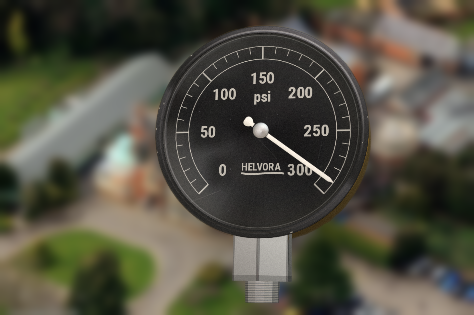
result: 290; psi
